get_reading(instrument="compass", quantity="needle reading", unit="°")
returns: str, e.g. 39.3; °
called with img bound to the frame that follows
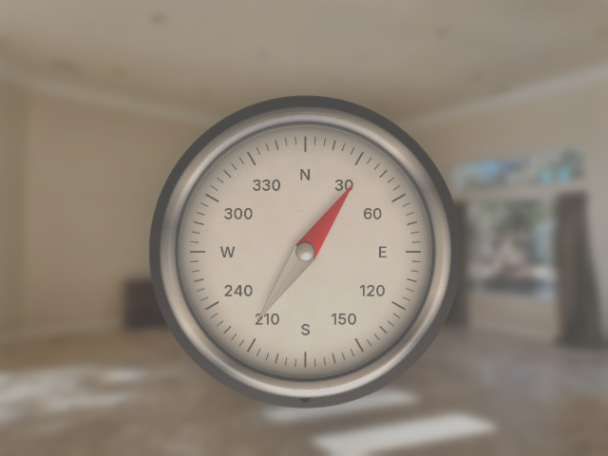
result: 35; °
